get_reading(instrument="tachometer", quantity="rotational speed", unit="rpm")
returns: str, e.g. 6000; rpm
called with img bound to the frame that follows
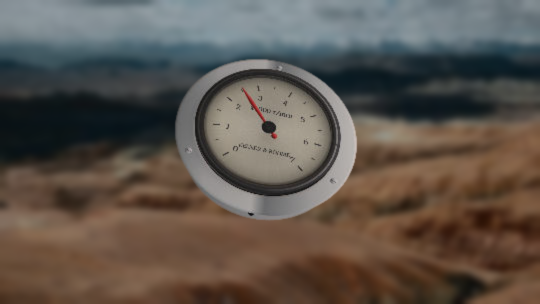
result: 2500; rpm
